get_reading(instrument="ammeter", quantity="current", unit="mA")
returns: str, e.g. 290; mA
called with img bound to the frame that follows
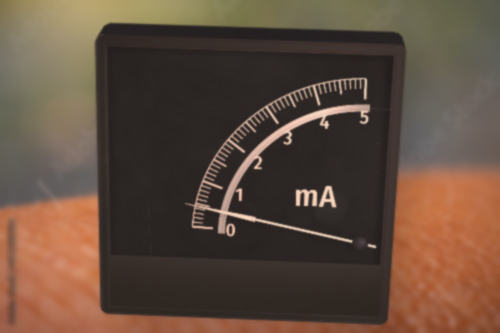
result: 0.5; mA
